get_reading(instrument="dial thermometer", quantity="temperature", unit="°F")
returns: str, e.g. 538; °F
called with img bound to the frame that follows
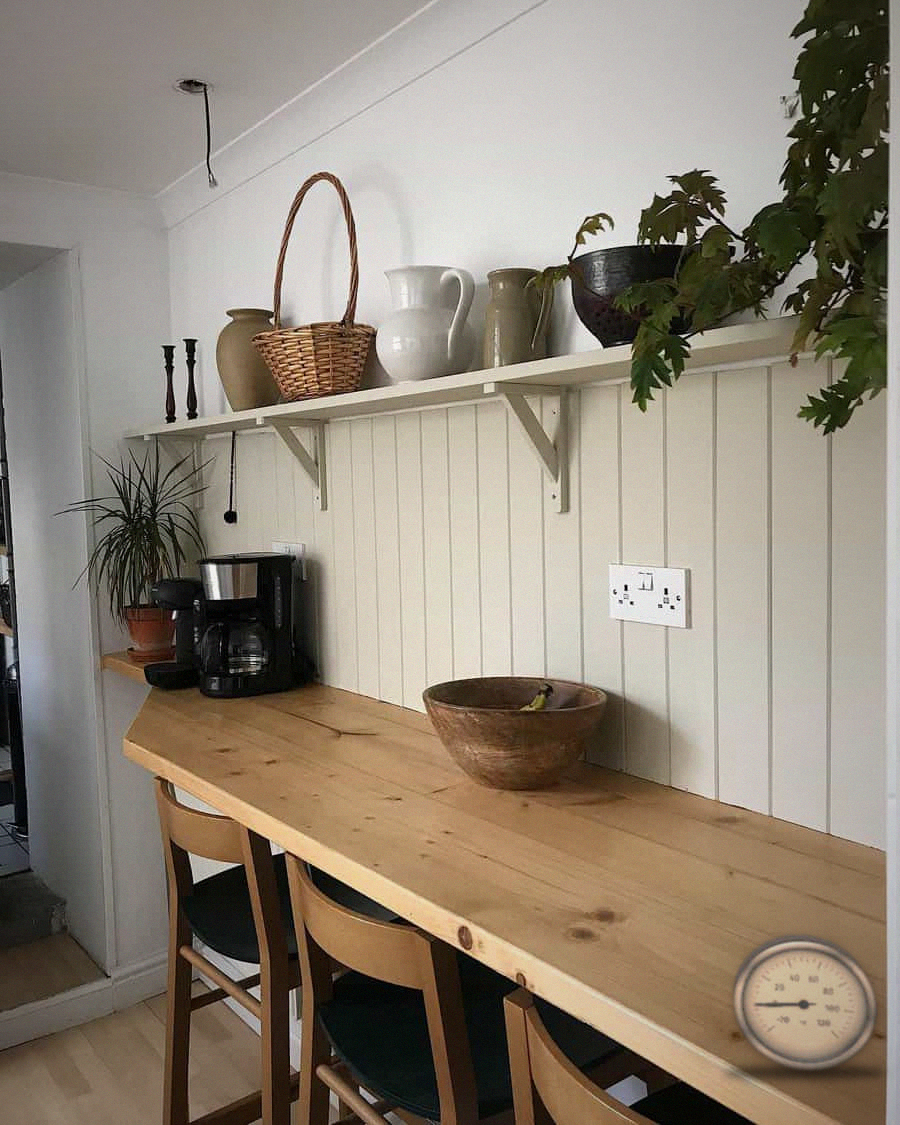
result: 0; °F
